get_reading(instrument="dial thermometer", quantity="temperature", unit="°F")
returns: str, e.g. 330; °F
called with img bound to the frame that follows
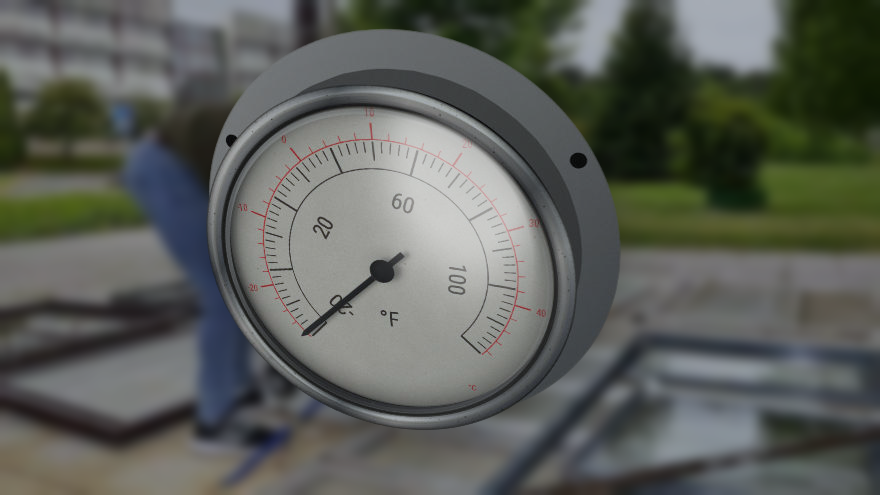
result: -18; °F
